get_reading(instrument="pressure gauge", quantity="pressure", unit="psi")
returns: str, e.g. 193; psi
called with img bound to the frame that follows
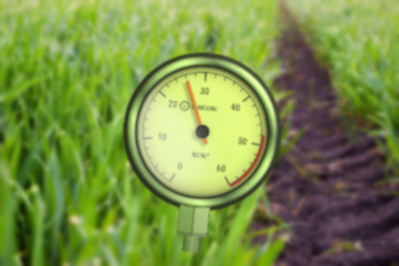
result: 26; psi
